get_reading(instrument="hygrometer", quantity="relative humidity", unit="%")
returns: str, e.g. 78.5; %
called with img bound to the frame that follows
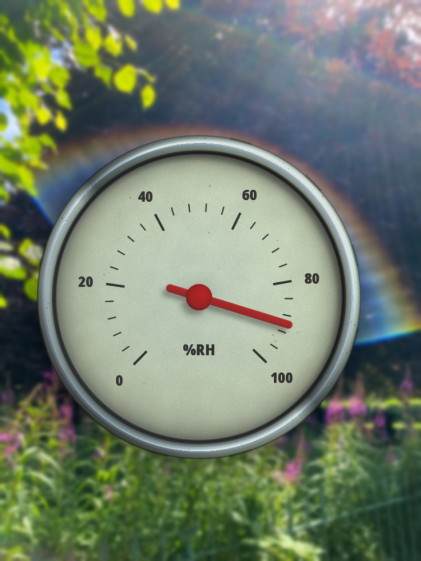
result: 90; %
